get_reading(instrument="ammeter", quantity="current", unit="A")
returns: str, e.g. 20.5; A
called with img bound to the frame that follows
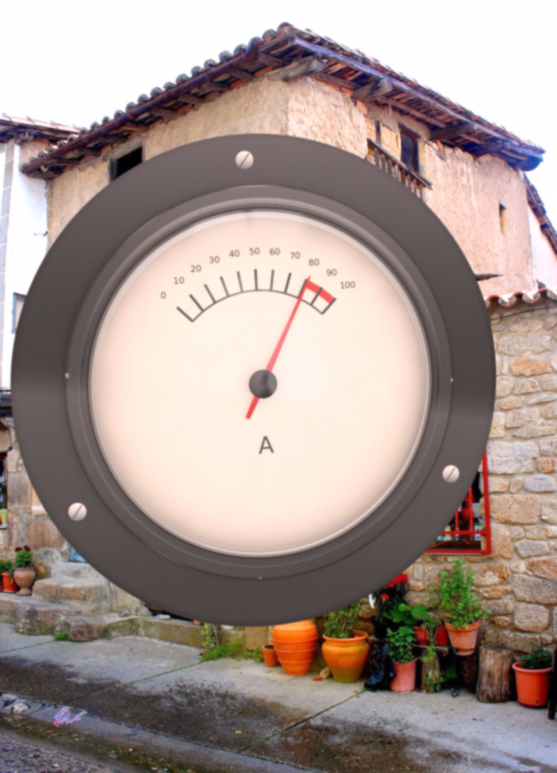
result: 80; A
